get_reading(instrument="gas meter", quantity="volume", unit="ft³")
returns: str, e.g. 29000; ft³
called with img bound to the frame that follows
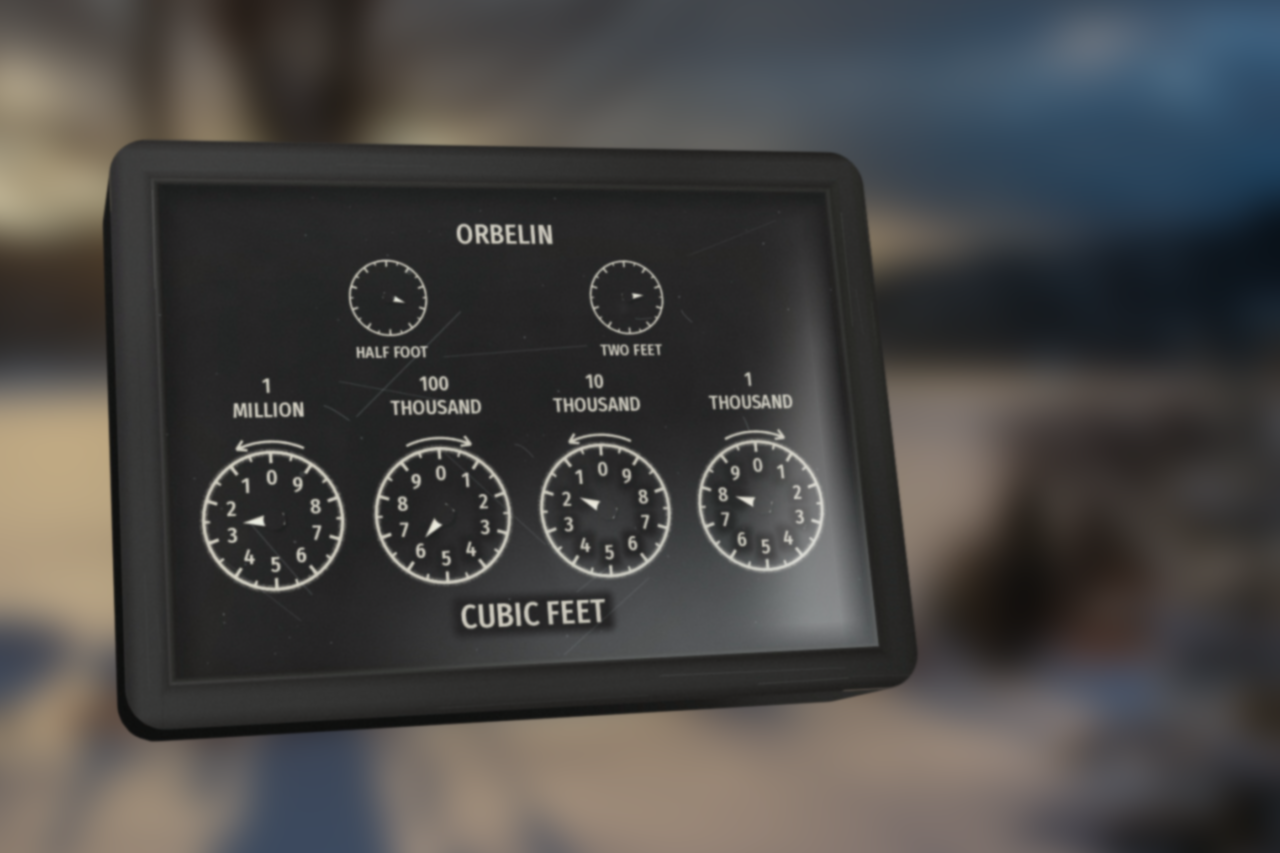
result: 261800; ft³
